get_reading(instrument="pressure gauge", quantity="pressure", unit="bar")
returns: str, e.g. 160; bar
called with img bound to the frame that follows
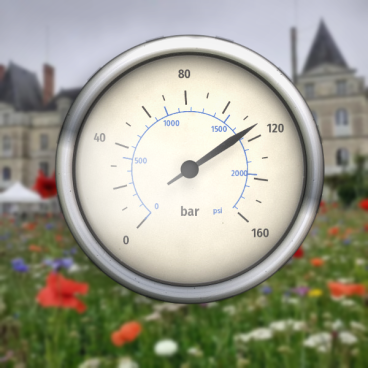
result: 115; bar
